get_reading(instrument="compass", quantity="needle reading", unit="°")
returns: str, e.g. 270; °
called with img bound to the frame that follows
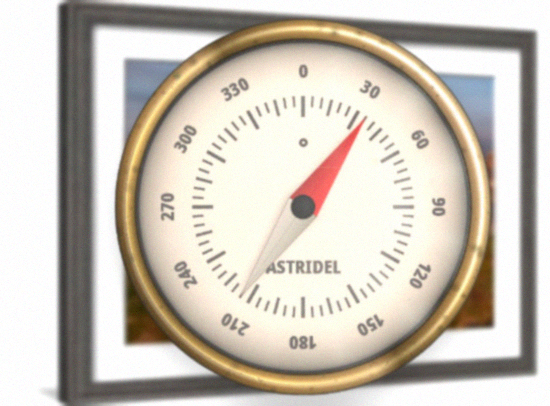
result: 35; °
